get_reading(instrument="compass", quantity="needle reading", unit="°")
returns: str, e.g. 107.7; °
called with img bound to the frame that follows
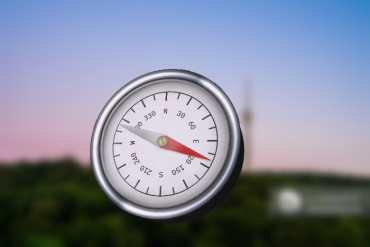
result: 112.5; °
